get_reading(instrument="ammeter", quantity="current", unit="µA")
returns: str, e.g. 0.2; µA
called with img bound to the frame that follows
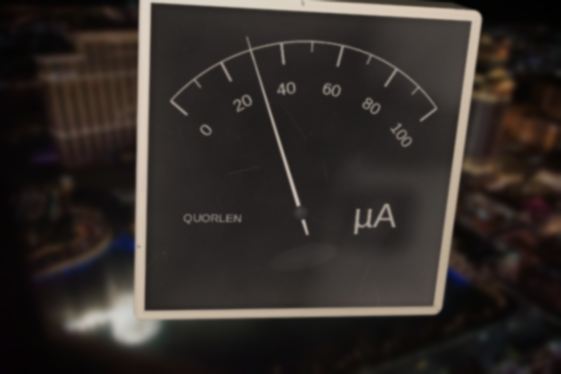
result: 30; µA
